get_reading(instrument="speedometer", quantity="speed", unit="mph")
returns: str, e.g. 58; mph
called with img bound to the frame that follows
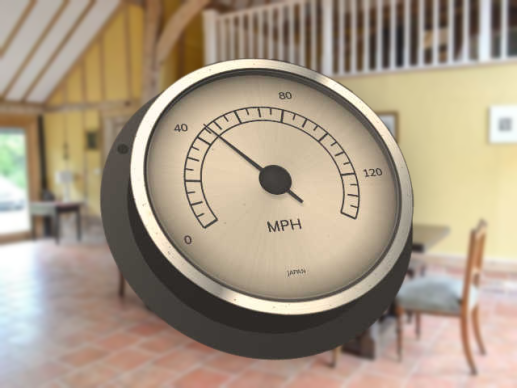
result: 45; mph
